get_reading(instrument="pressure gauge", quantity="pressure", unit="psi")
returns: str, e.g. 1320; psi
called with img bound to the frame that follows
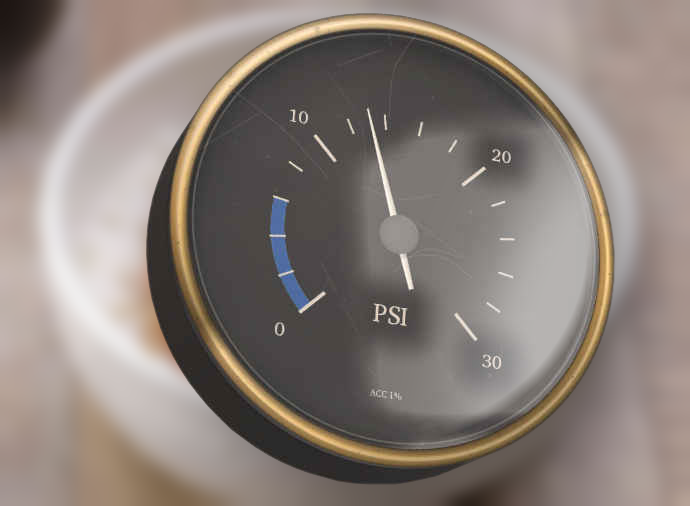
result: 13; psi
